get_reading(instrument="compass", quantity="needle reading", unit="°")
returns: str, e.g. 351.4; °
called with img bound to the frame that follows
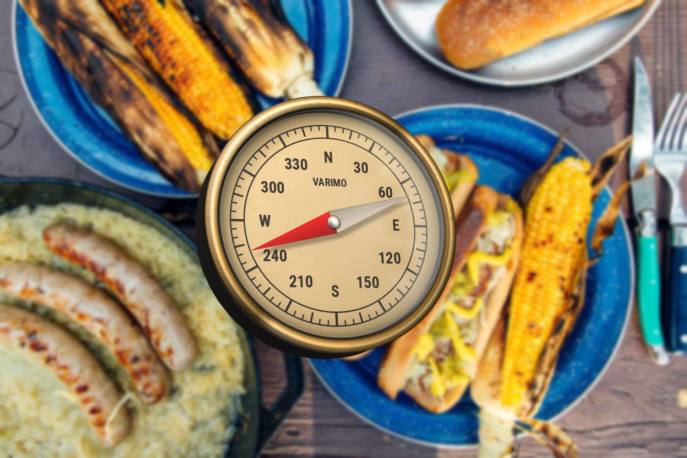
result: 250; °
